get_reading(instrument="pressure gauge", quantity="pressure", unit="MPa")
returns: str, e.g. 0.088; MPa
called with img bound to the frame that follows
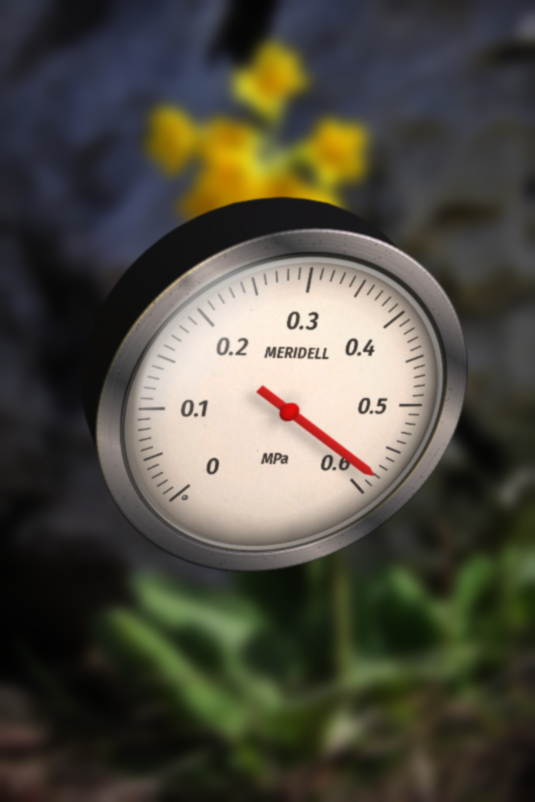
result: 0.58; MPa
